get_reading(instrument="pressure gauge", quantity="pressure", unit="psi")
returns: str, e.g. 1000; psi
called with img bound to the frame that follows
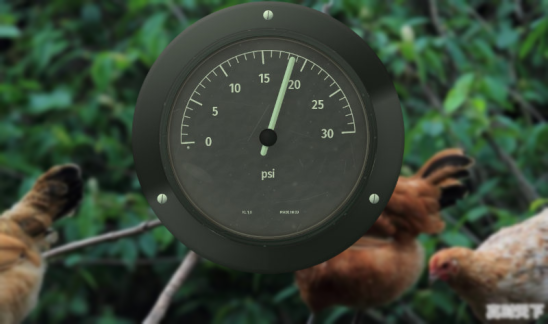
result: 18.5; psi
